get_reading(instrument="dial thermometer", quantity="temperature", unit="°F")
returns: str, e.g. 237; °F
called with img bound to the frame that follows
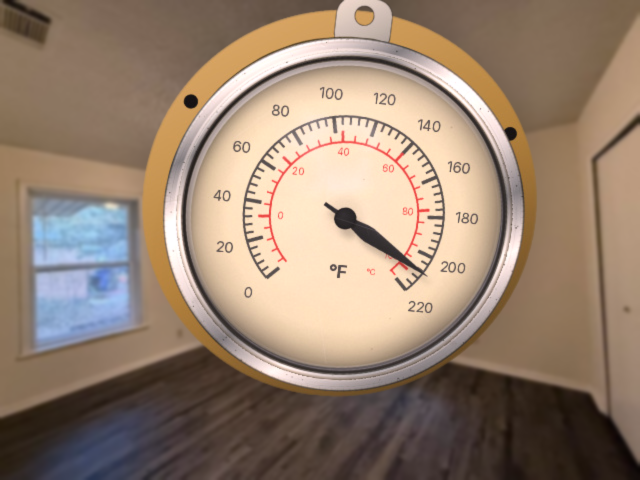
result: 208; °F
